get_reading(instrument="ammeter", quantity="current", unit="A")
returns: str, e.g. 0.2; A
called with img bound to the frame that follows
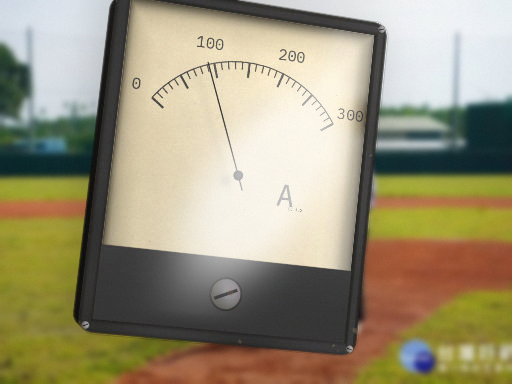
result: 90; A
